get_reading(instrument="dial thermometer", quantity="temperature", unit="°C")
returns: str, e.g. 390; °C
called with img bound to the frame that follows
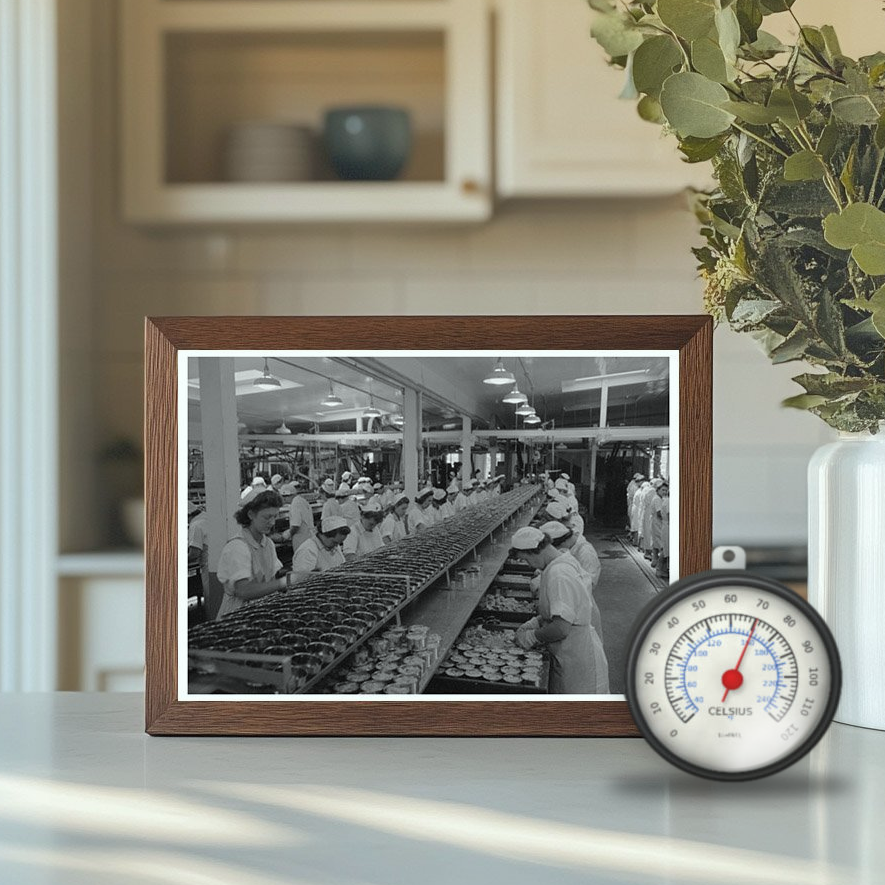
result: 70; °C
